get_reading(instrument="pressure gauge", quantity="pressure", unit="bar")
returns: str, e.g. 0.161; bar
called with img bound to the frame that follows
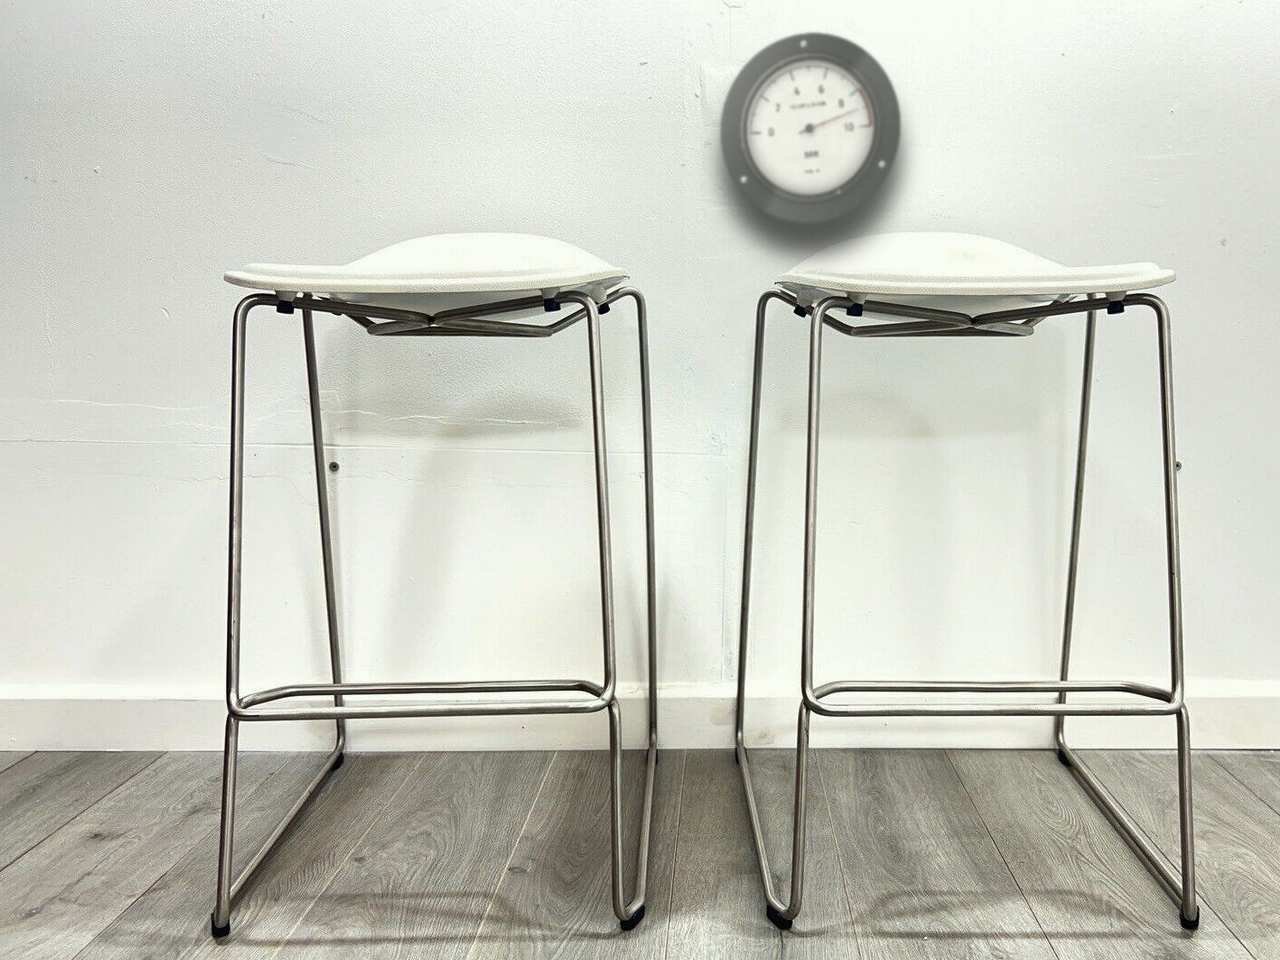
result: 9; bar
